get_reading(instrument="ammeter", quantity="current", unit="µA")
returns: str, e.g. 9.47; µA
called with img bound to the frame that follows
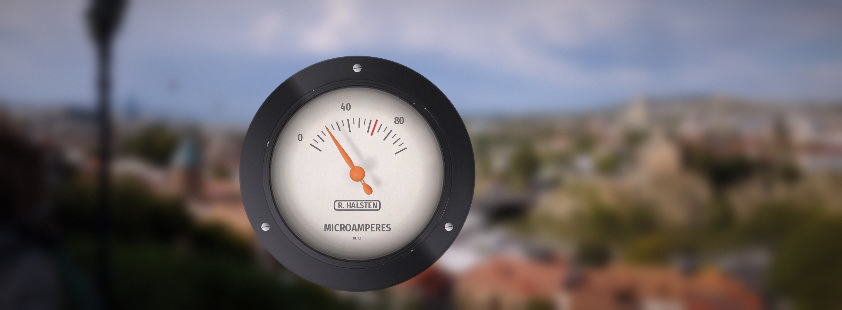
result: 20; µA
